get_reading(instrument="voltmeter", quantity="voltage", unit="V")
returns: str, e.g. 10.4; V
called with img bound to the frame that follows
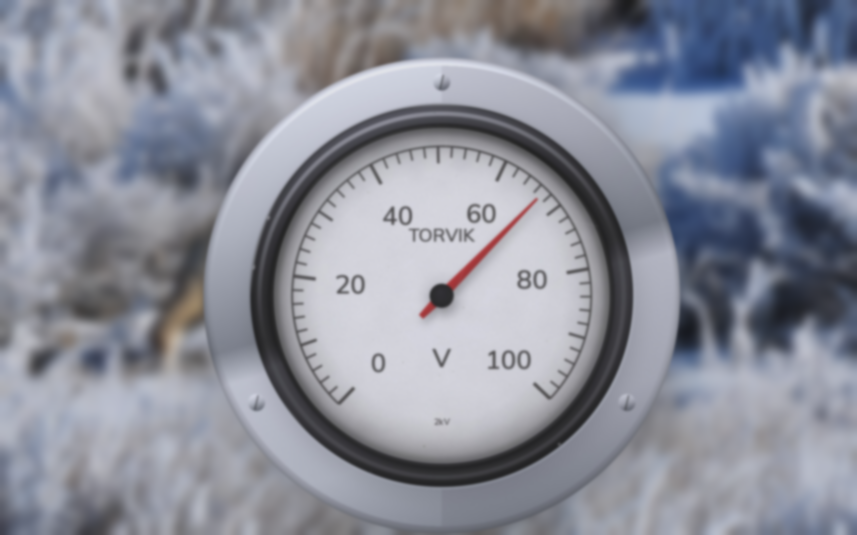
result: 67; V
